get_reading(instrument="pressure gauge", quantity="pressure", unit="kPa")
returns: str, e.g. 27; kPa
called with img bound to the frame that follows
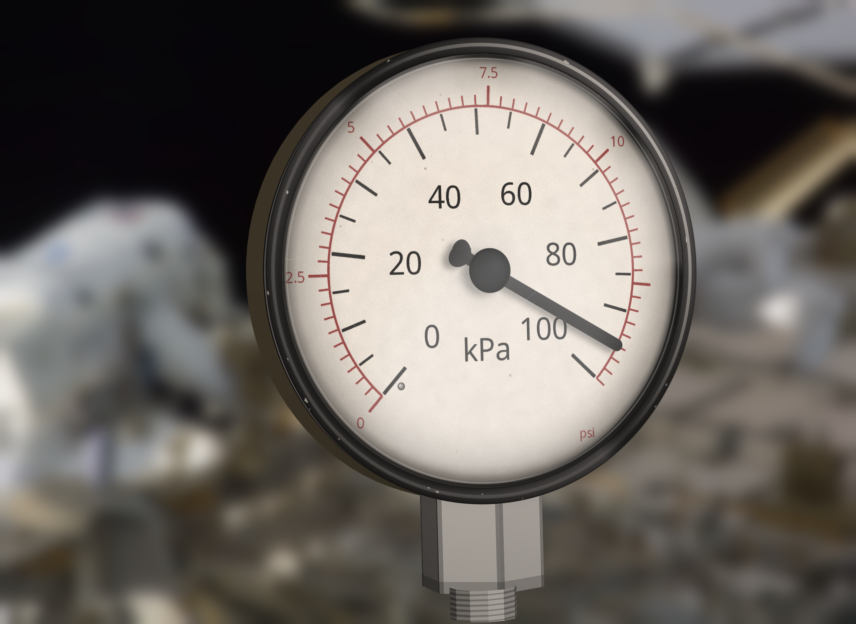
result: 95; kPa
